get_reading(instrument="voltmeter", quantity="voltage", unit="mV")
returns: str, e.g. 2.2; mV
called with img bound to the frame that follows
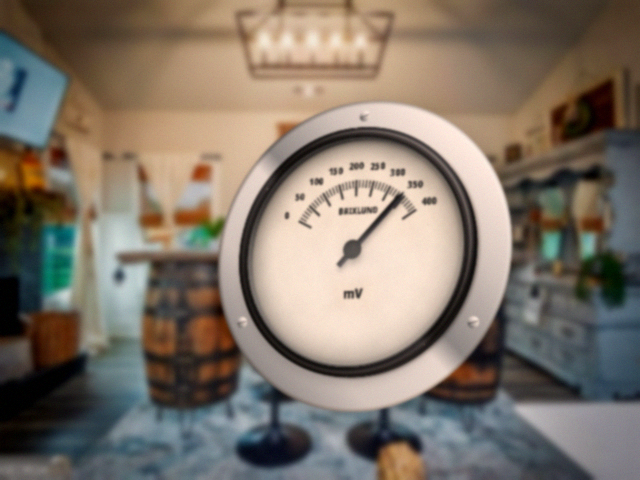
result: 350; mV
